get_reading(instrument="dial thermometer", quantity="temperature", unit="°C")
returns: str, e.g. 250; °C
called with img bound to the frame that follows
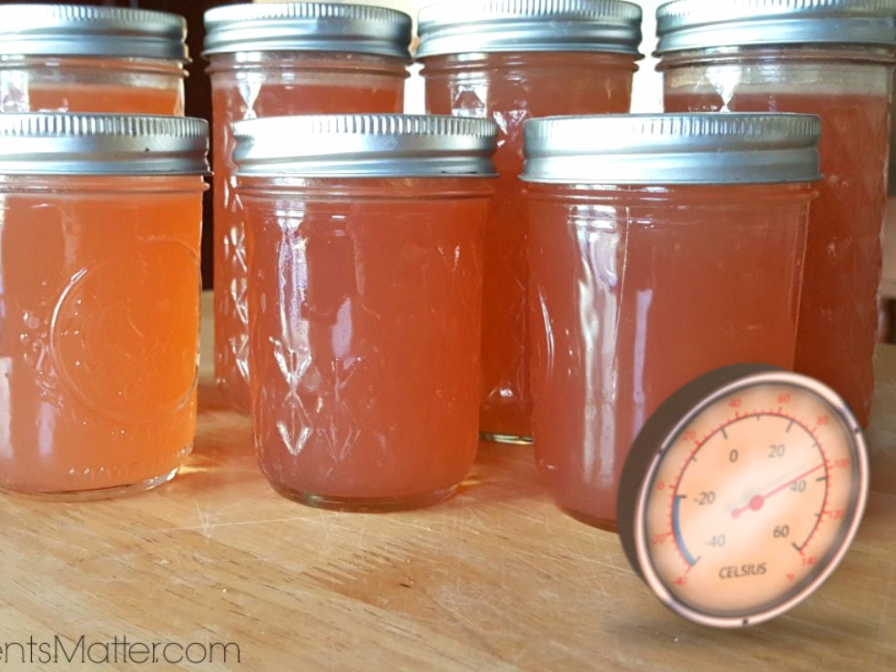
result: 35; °C
